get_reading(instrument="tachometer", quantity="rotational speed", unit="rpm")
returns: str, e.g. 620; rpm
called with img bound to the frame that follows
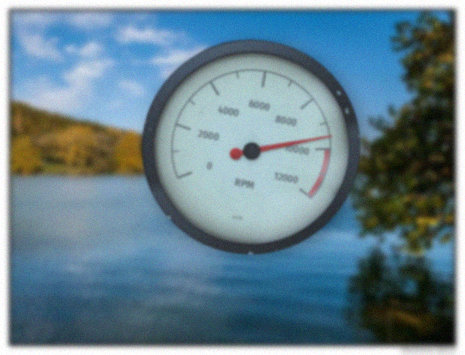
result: 9500; rpm
